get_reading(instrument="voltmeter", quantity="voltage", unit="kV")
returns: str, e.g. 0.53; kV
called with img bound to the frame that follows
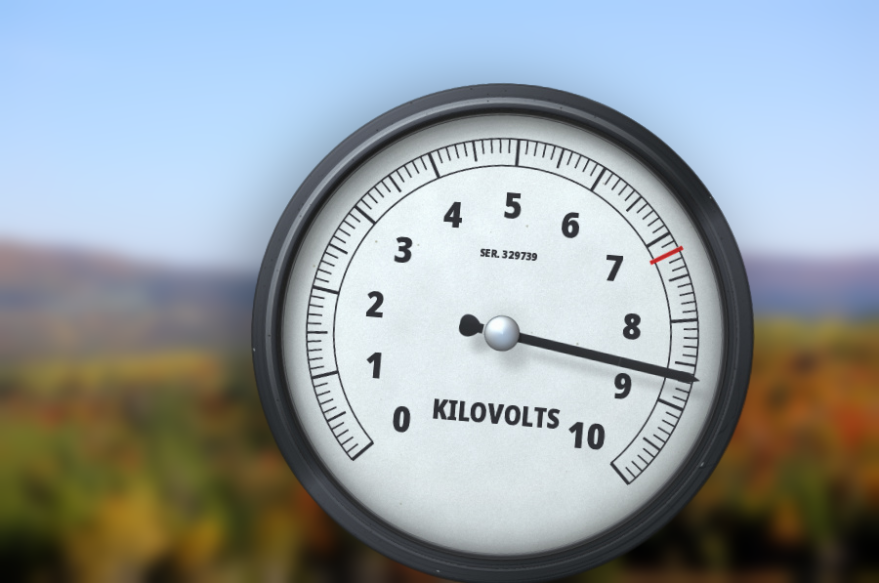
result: 8.65; kV
